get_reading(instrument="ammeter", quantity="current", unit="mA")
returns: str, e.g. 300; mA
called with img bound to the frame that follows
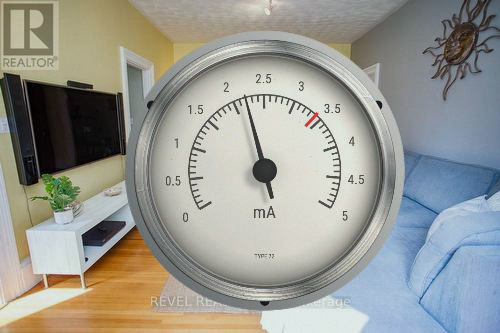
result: 2.2; mA
